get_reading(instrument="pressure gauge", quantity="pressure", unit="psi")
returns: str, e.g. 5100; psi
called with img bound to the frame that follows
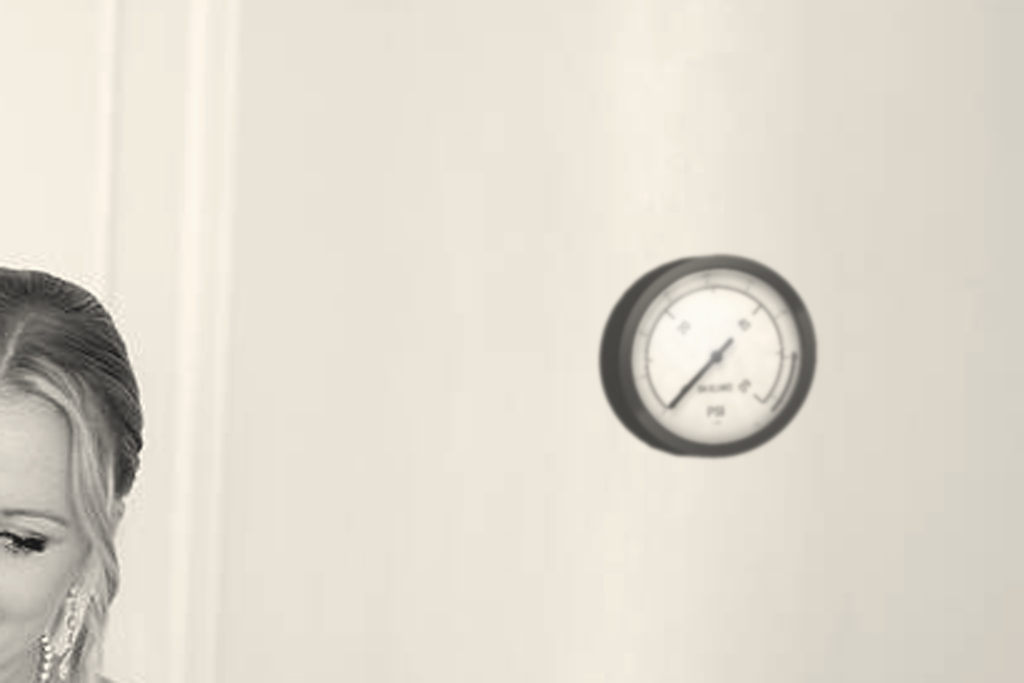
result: 0; psi
